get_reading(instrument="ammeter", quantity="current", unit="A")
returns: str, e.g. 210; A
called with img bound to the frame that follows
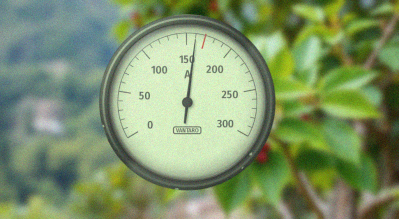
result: 160; A
